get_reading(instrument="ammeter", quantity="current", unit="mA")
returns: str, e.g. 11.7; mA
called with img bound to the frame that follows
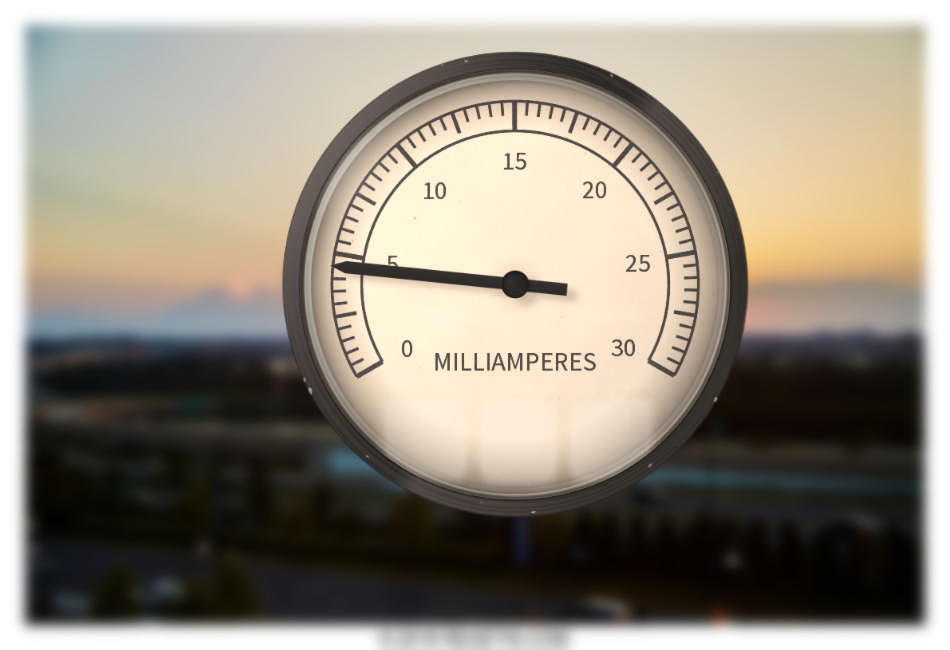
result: 4.5; mA
